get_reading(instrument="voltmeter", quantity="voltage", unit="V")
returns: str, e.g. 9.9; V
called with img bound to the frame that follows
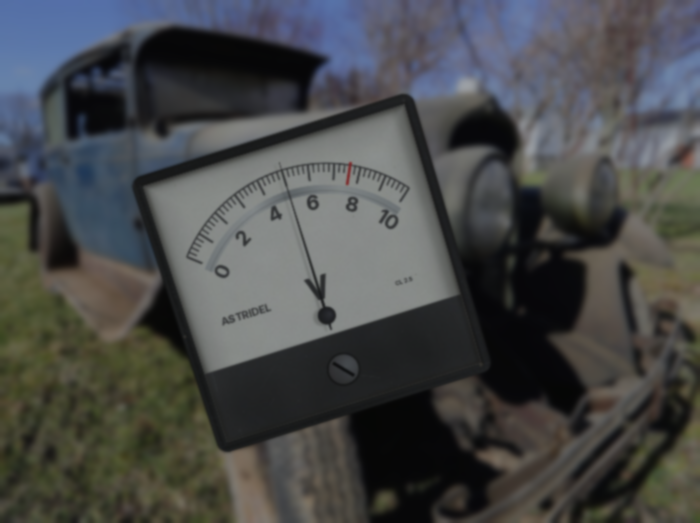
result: 5; V
